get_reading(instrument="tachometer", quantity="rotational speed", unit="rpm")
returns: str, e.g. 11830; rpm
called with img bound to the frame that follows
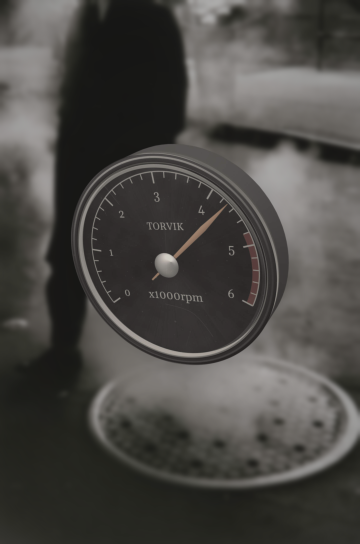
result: 4300; rpm
